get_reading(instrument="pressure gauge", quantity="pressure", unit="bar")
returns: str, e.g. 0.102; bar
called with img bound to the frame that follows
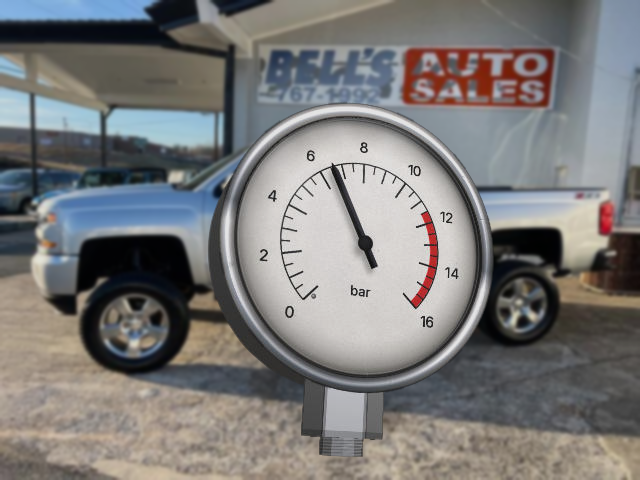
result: 6.5; bar
